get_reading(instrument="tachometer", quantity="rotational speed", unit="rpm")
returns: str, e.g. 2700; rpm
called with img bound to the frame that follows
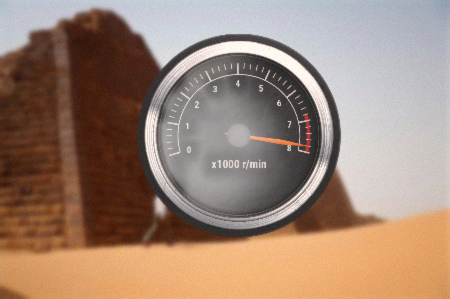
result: 7800; rpm
